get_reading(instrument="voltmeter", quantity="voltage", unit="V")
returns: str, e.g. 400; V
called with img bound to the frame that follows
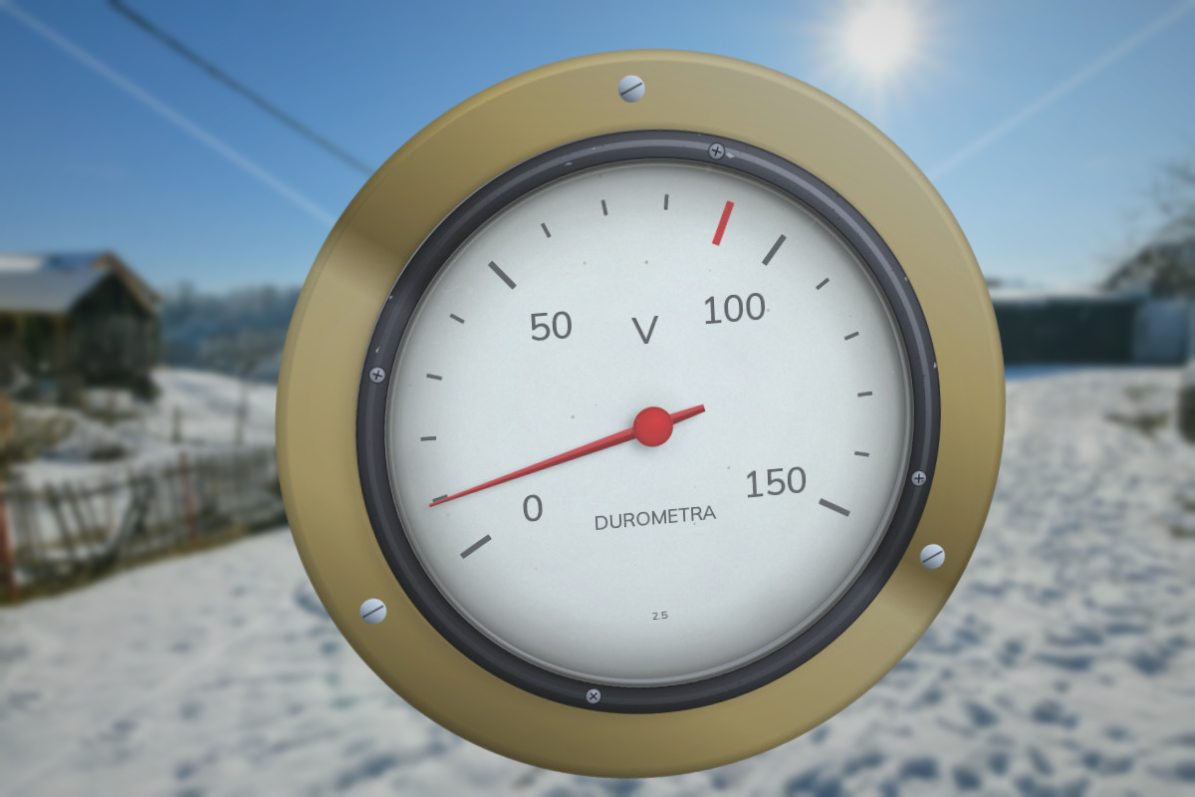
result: 10; V
